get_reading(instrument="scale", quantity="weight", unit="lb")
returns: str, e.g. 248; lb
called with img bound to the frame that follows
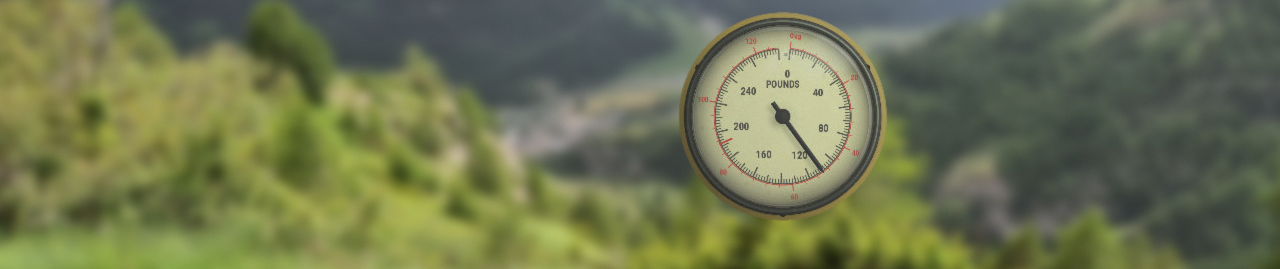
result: 110; lb
